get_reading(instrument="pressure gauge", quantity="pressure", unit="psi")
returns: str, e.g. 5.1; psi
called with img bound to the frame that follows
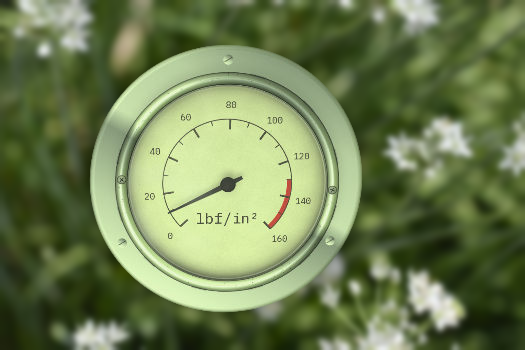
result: 10; psi
